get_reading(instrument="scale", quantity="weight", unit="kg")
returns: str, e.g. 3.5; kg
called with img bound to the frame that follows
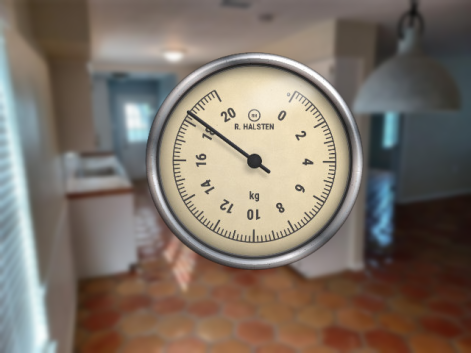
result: 18.4; kg
